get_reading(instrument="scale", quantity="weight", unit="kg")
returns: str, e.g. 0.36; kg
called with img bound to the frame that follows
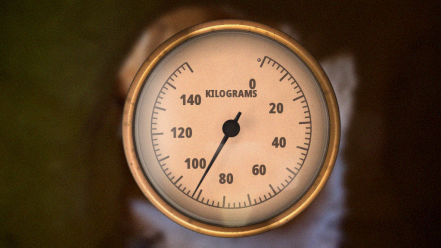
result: 92; kg
